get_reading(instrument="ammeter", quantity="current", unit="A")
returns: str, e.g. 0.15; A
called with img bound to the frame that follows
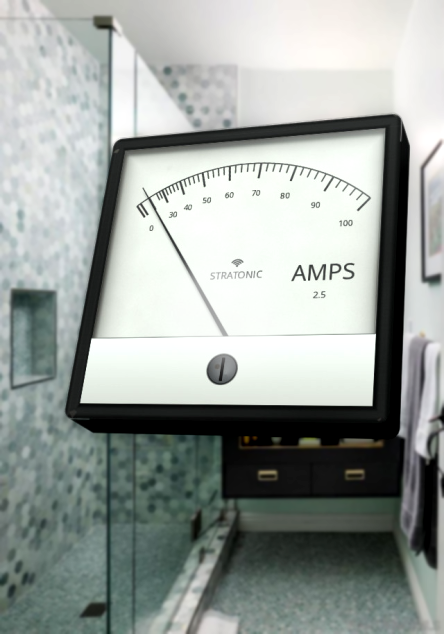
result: 20; A
